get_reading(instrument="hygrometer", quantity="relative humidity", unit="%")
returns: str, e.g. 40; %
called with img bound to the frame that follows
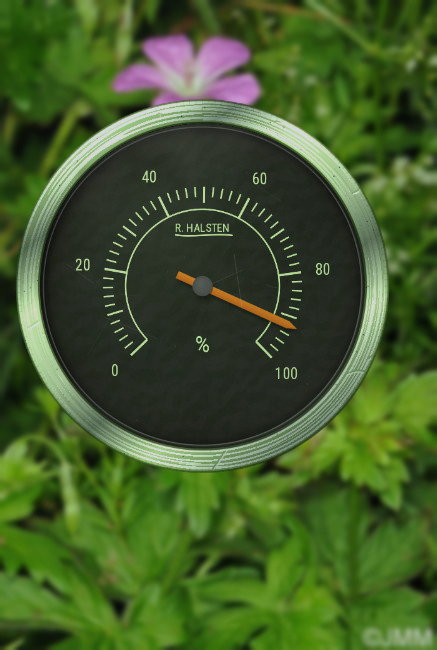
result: 92; %
